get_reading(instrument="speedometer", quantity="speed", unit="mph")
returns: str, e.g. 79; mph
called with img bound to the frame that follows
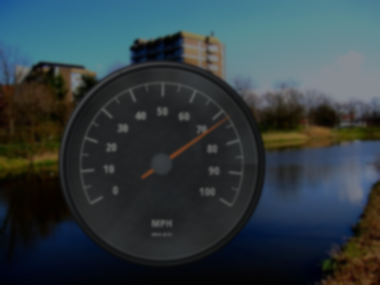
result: 72.5; mph
